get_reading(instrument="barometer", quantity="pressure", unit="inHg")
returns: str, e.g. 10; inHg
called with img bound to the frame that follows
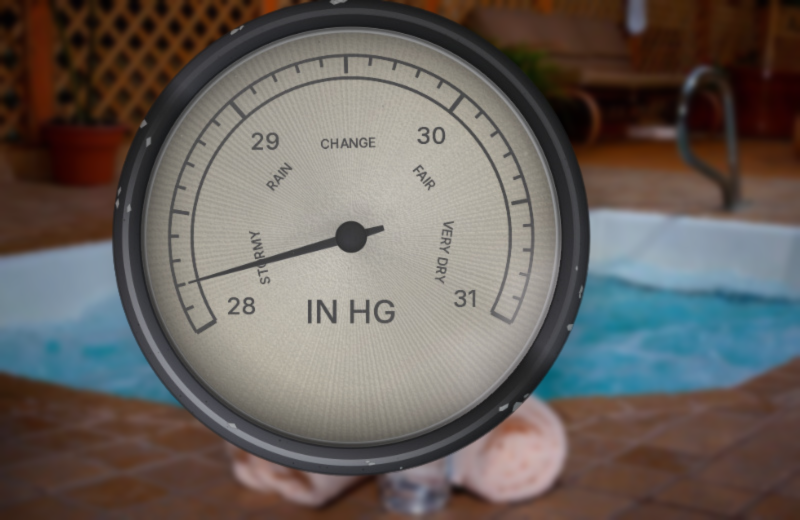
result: 28.2; inHg
